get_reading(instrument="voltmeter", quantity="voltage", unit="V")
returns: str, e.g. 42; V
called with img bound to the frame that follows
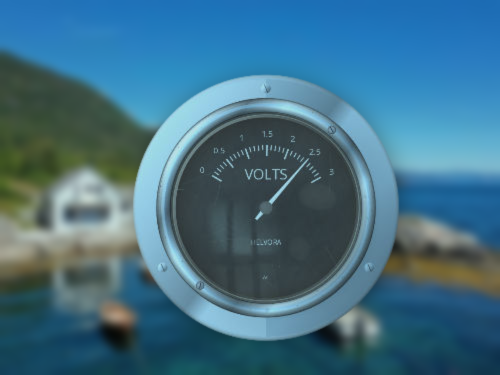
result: 2.5; V
